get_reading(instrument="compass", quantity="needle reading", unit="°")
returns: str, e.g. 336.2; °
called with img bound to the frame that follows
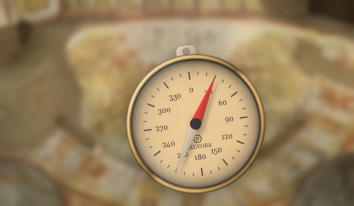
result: 30; °
